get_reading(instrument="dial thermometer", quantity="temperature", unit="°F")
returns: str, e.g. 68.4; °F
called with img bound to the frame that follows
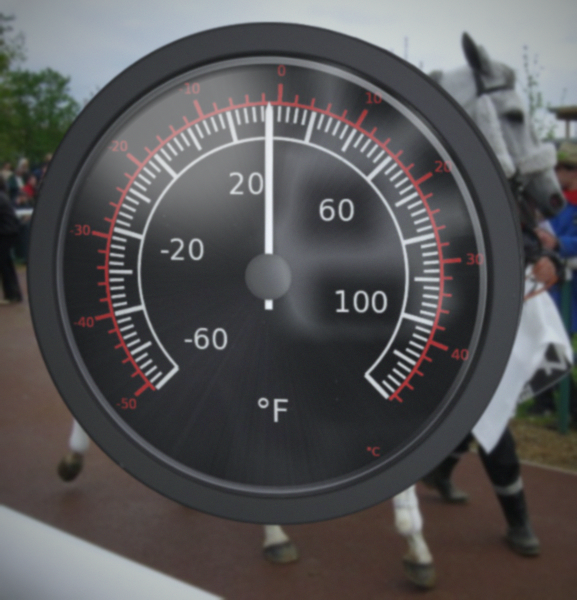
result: 30; °F
